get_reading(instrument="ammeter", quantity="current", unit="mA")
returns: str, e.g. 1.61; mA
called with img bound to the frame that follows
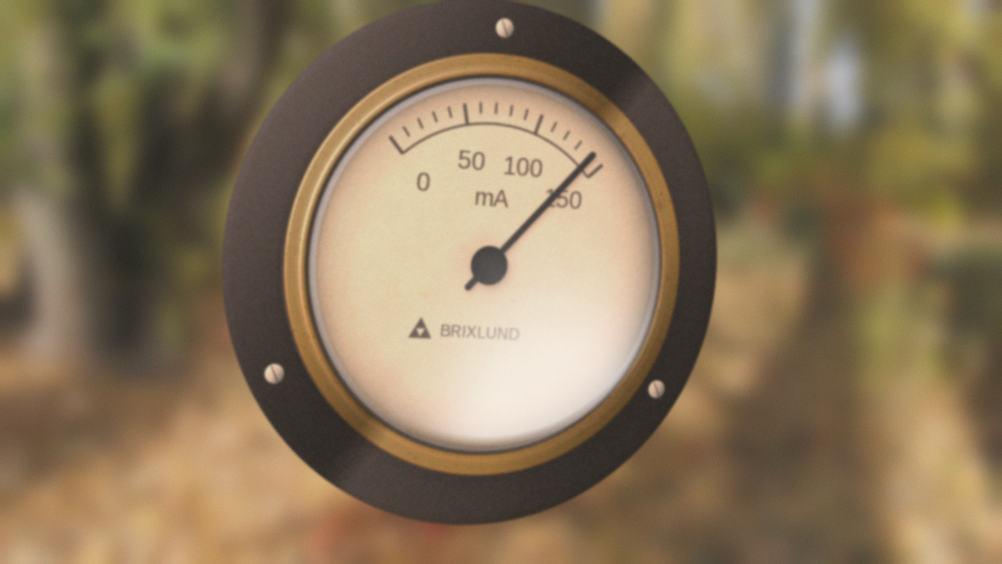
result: 140; mA
